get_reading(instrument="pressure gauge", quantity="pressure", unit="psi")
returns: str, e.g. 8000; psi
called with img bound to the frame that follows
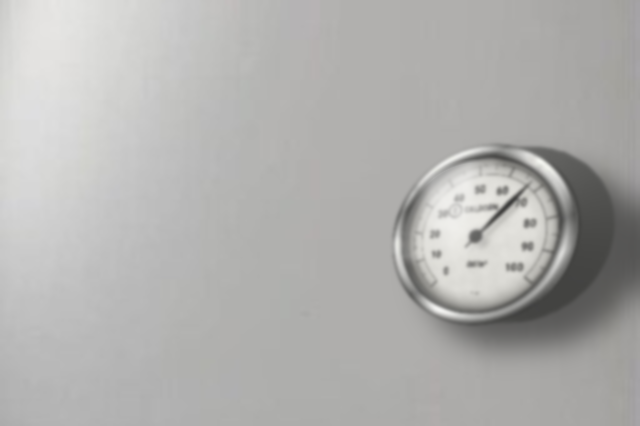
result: 67.5; psi
